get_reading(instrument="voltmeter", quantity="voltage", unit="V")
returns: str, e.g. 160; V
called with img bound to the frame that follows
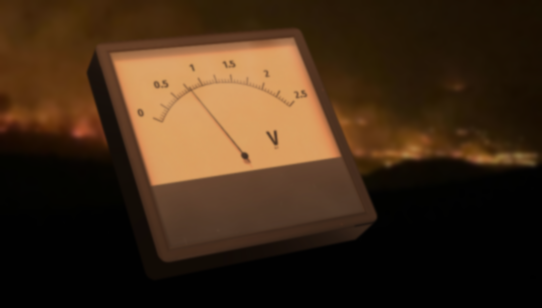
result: 0.75; V
